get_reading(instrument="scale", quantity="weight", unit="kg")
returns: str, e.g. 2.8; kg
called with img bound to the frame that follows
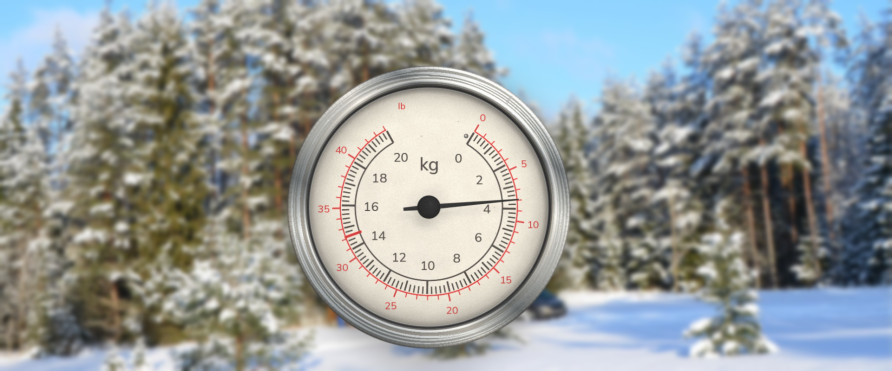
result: 3.6; kg
